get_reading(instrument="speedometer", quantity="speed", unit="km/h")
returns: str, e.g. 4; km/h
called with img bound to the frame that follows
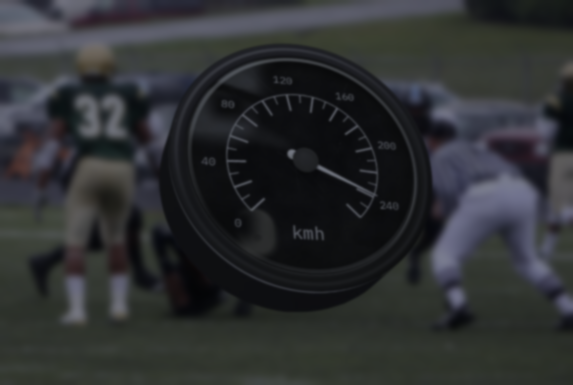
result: 240; km/h
